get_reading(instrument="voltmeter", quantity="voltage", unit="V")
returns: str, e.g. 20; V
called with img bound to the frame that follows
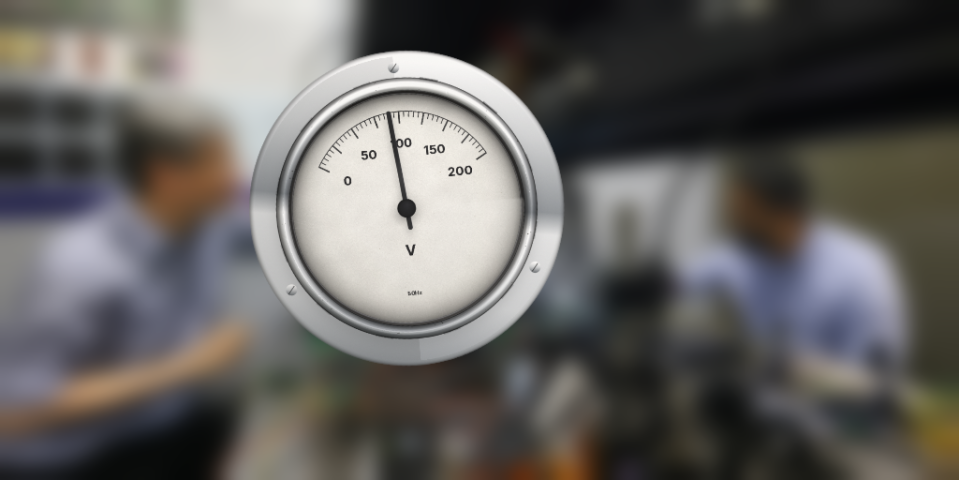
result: 90; V
